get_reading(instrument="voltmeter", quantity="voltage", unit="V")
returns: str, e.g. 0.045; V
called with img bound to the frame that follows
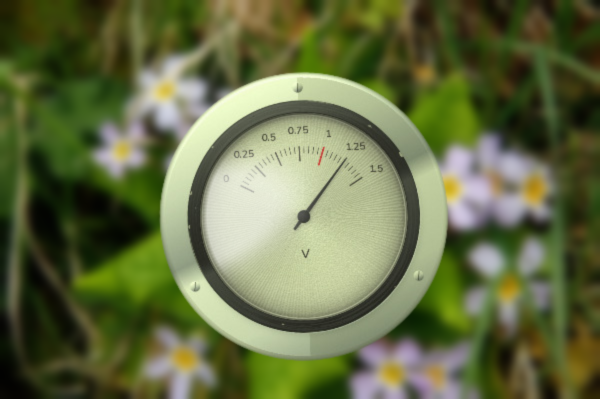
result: 1.25; V
